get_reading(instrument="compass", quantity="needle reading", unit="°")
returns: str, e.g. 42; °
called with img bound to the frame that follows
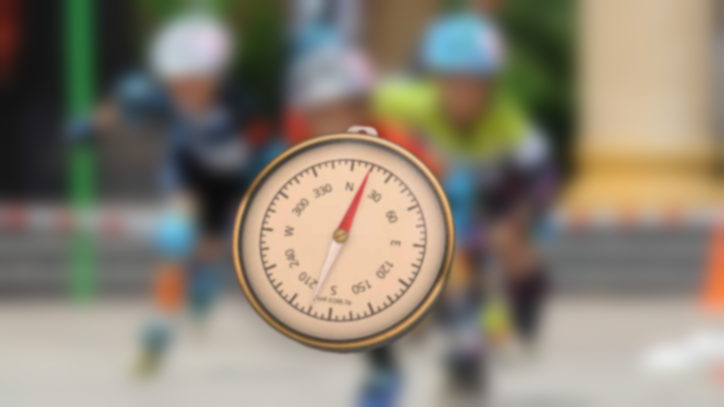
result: 15; °
